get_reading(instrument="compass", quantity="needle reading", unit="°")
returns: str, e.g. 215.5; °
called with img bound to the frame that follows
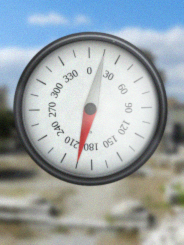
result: 195; °
